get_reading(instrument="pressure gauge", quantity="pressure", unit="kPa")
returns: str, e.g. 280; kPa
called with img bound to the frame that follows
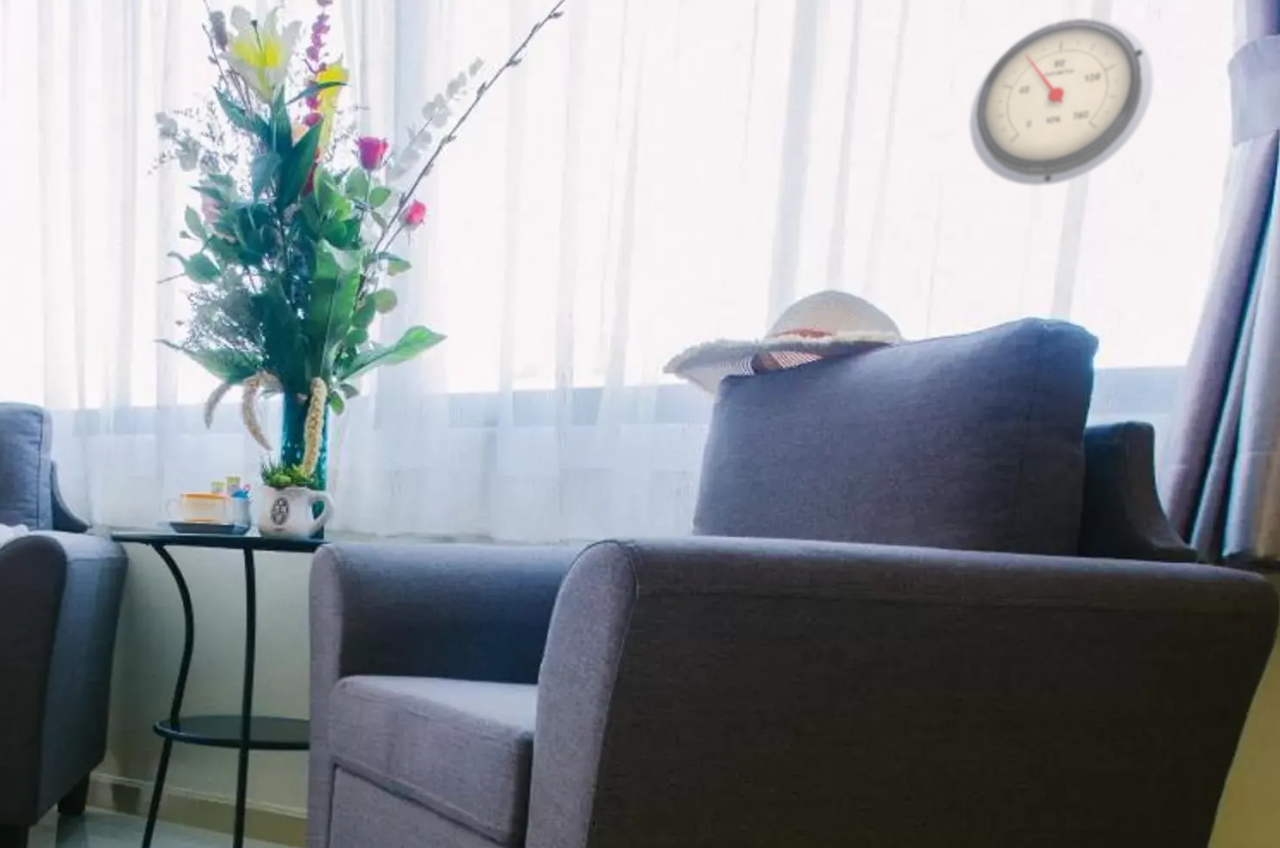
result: 60; kPa
